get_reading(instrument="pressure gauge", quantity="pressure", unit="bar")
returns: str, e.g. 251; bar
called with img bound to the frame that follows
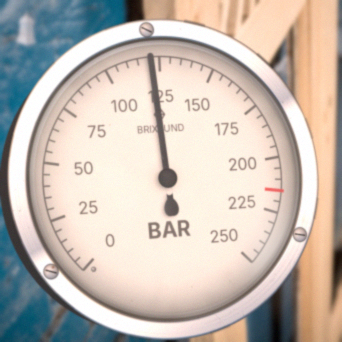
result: 120; bar
